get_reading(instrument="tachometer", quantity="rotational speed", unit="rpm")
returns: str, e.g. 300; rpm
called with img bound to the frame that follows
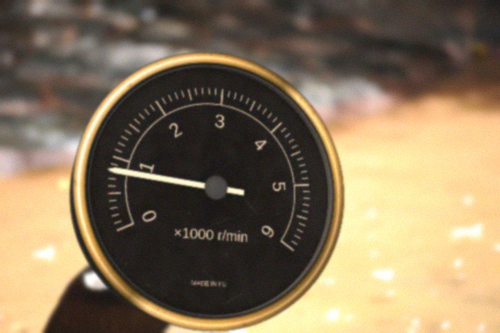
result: 800; rpm
